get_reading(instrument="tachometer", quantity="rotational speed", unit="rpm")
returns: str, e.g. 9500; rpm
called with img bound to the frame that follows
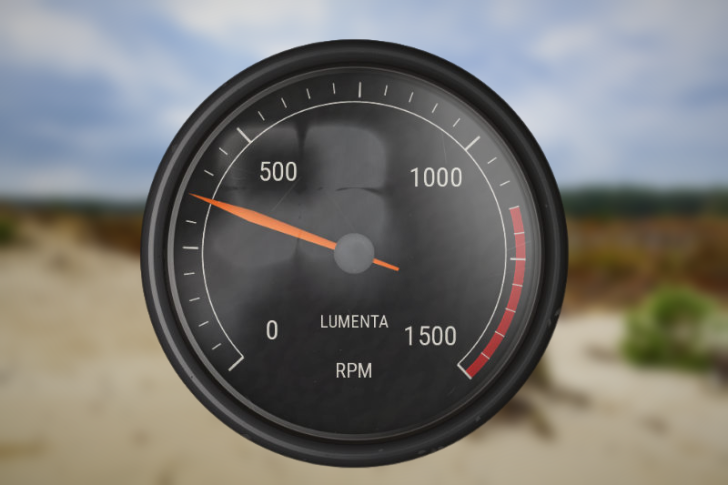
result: 350; rpm
